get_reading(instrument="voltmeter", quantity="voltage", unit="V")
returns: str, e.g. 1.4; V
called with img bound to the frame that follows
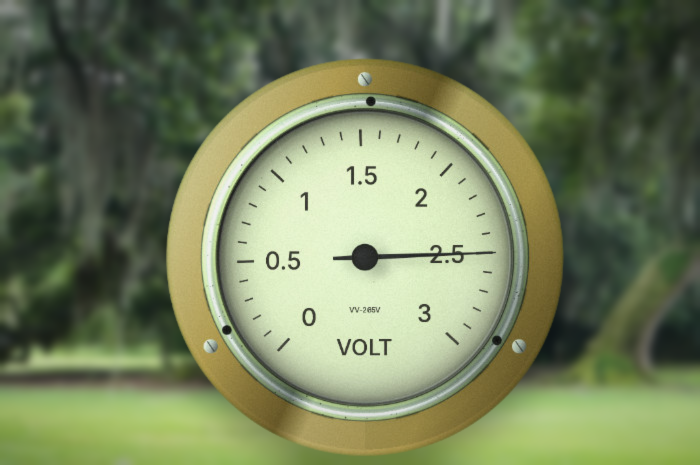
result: 2.5; V
